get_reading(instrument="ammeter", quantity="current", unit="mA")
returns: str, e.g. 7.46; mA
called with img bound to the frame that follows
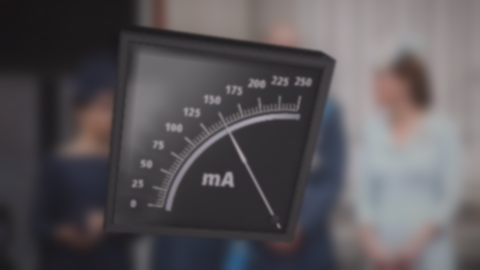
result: 150; mA
